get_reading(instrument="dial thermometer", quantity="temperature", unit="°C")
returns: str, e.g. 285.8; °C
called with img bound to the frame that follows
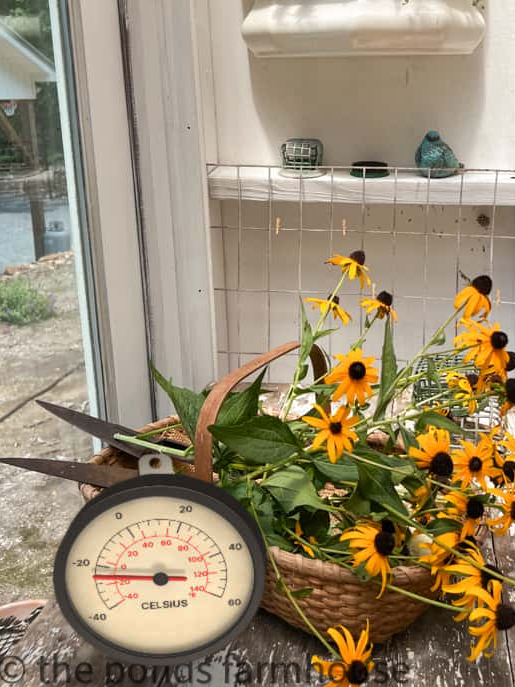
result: -24; °C
